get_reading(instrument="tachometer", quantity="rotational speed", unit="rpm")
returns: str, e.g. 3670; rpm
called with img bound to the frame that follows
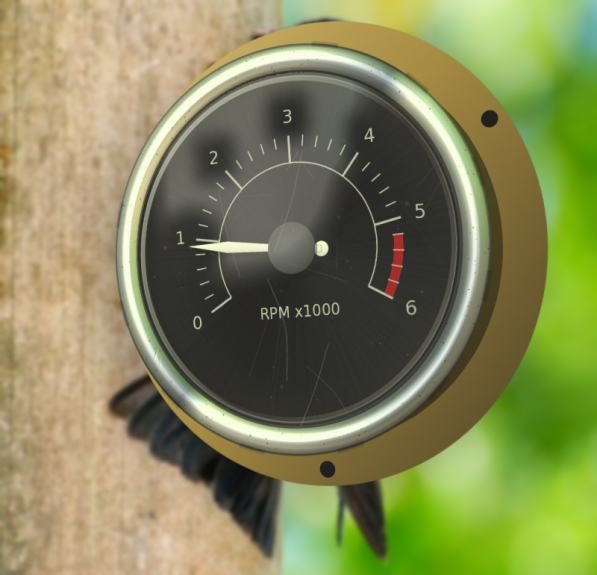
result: 900; rpm
